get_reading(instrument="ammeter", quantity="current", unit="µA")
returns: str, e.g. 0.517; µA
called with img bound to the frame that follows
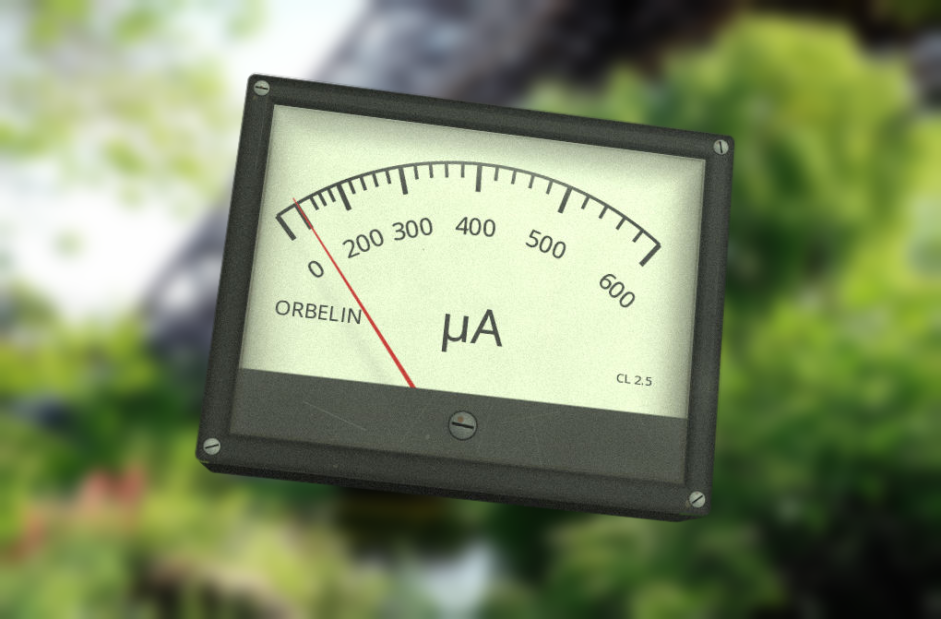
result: 100; µA
